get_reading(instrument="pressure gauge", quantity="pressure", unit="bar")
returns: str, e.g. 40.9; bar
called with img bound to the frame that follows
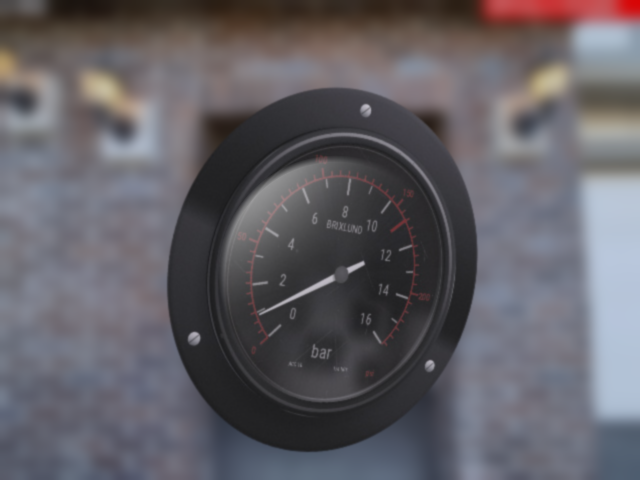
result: 1; bar
